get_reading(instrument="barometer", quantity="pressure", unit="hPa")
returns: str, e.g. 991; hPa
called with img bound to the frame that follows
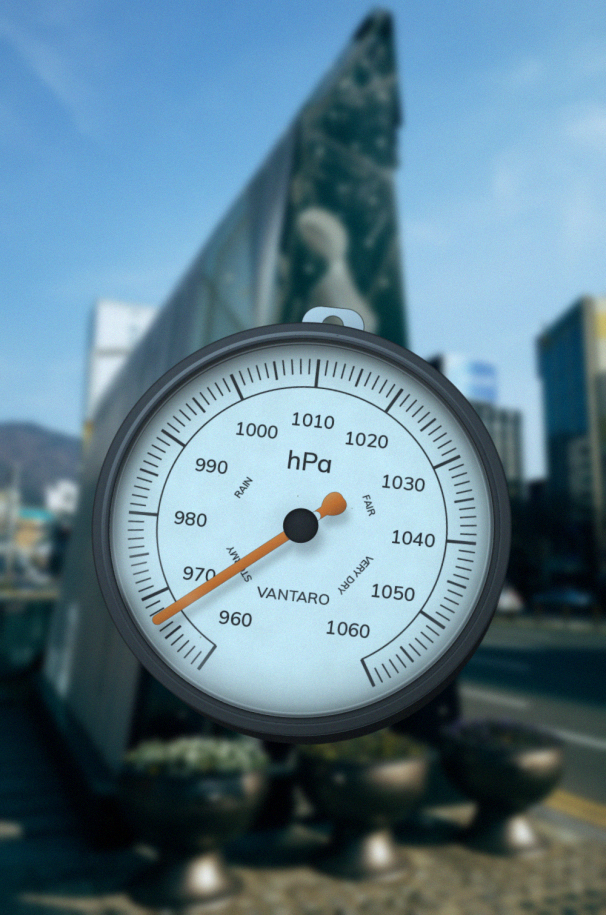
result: 967; hPa
